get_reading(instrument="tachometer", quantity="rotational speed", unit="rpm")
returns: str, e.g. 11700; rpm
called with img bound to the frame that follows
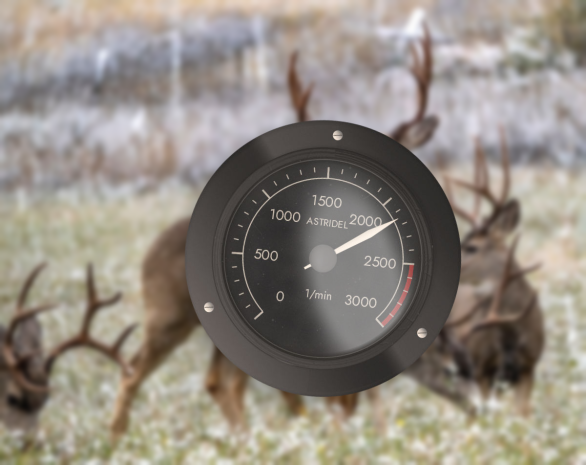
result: 2150; rpm
